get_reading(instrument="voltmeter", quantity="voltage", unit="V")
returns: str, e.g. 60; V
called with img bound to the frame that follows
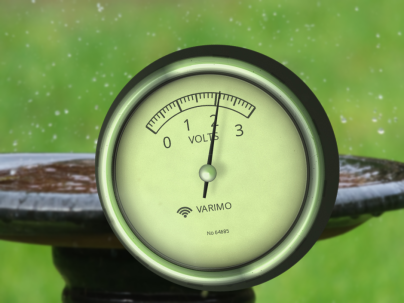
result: 2.1; V
